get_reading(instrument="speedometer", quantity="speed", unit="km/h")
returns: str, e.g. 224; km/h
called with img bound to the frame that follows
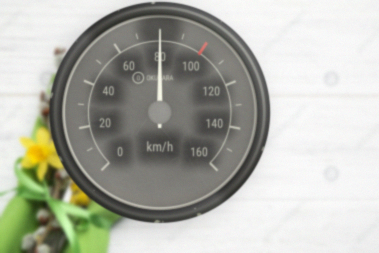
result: 80; km/h
